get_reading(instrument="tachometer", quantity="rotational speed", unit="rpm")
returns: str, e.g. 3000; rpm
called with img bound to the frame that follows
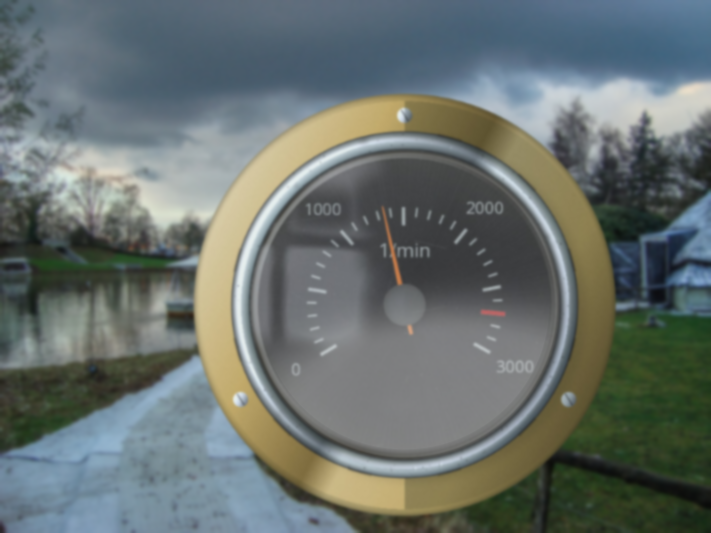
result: 1350; rpm
